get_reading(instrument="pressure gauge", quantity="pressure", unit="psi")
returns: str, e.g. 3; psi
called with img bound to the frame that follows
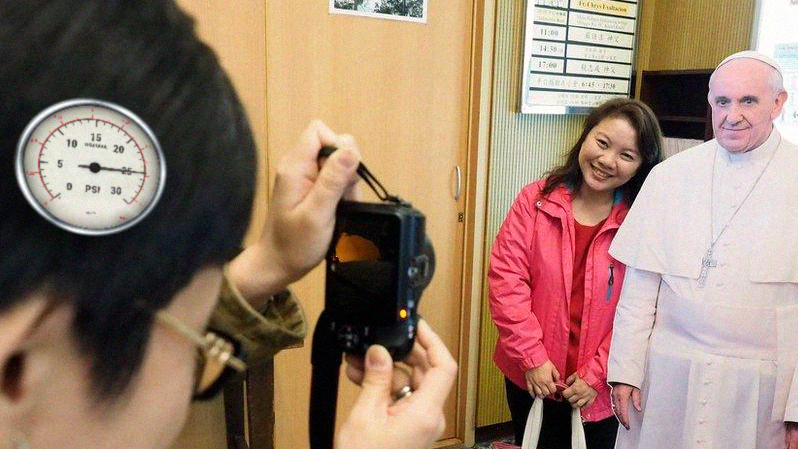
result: 25; psi
